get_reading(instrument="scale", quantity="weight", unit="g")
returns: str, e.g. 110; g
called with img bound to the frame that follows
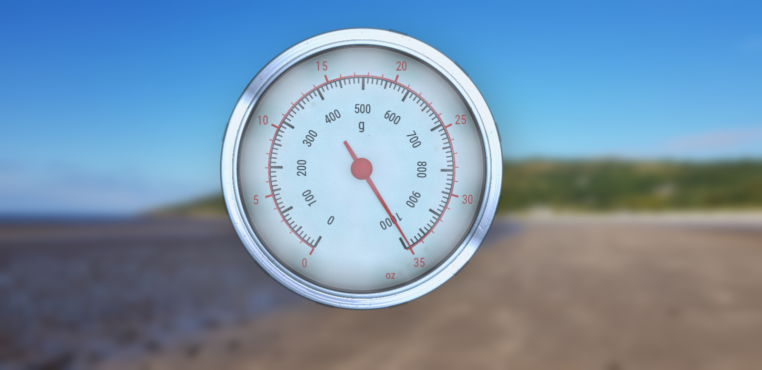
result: 990; g
